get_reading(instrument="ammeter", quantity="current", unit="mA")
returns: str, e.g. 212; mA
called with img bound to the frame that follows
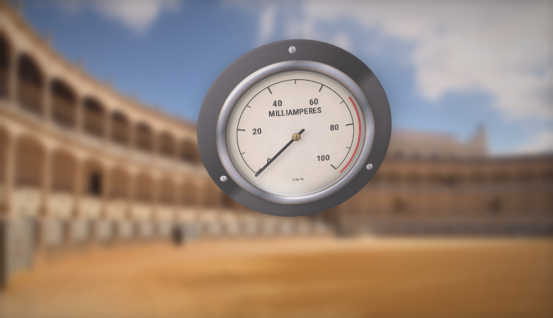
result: 0; mA
